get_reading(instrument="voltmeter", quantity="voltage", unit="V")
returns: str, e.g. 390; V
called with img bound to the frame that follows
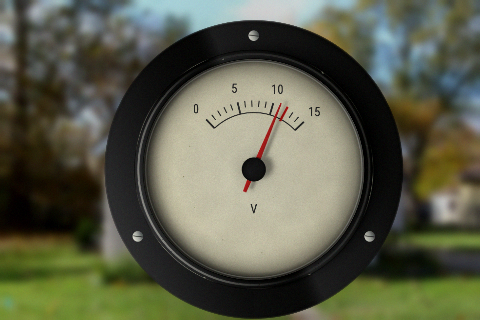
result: 11; V
